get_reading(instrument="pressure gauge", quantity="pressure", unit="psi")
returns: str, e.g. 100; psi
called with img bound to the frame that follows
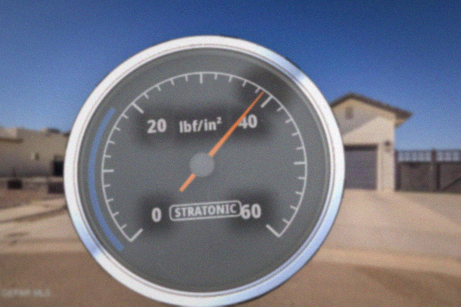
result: 39; psi
